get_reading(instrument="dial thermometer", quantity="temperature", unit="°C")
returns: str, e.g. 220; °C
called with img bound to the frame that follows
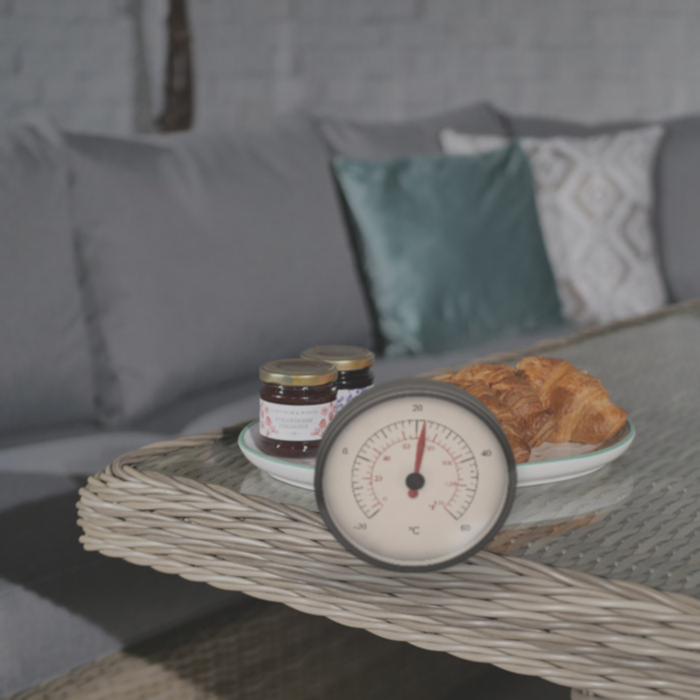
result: 22; °C
